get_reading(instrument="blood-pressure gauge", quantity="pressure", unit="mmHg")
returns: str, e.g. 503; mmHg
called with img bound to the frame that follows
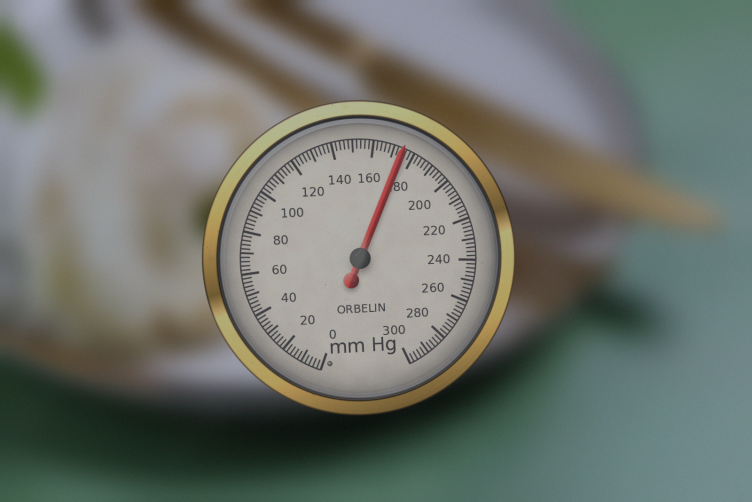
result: 174; mmHg
